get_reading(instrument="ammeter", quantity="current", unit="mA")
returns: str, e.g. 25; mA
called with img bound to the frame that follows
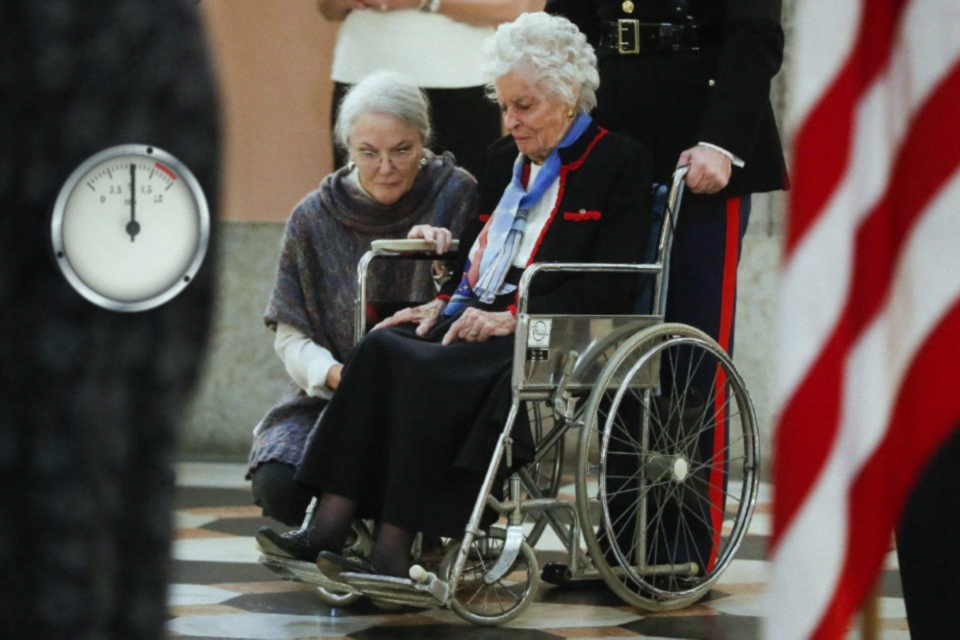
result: 5; mA
